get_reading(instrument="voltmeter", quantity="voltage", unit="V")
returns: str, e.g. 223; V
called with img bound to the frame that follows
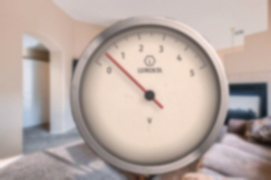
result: 0.5; V
